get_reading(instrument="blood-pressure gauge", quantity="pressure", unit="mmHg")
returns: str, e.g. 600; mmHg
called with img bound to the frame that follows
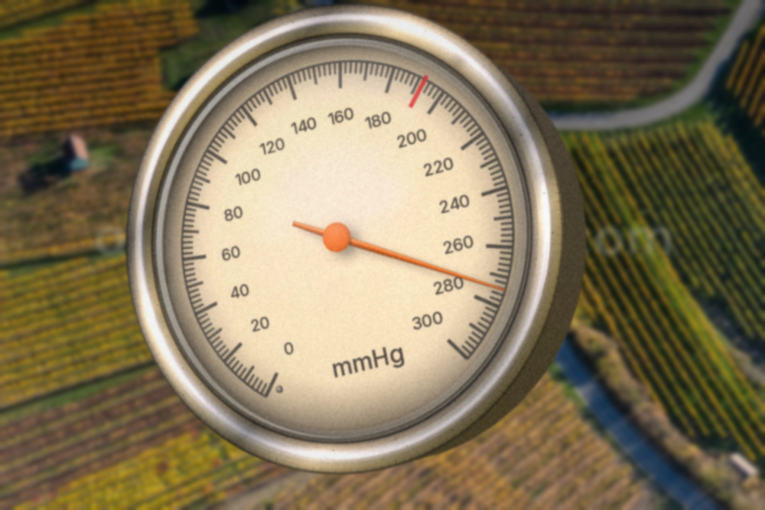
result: 274; mmHg
